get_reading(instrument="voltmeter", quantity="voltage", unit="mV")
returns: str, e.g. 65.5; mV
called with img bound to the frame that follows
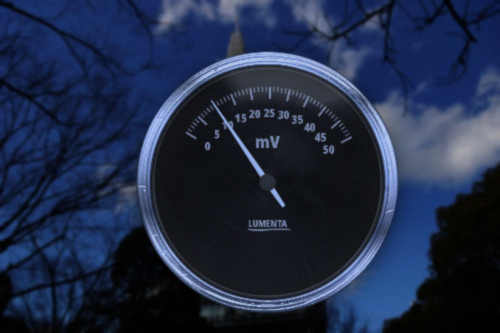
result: 10; mV
